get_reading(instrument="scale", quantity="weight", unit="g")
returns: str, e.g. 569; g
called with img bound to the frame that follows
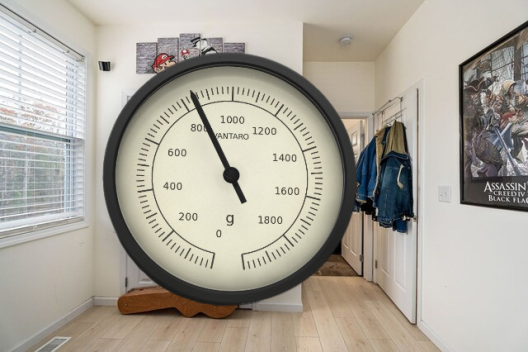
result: 840; g
